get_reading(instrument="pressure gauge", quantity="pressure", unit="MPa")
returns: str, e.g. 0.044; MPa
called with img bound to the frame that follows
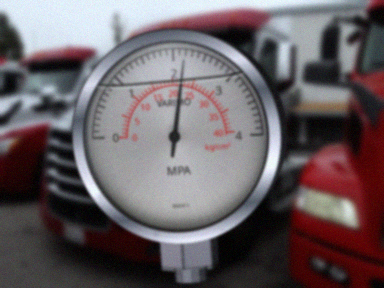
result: 2.2; MPa
